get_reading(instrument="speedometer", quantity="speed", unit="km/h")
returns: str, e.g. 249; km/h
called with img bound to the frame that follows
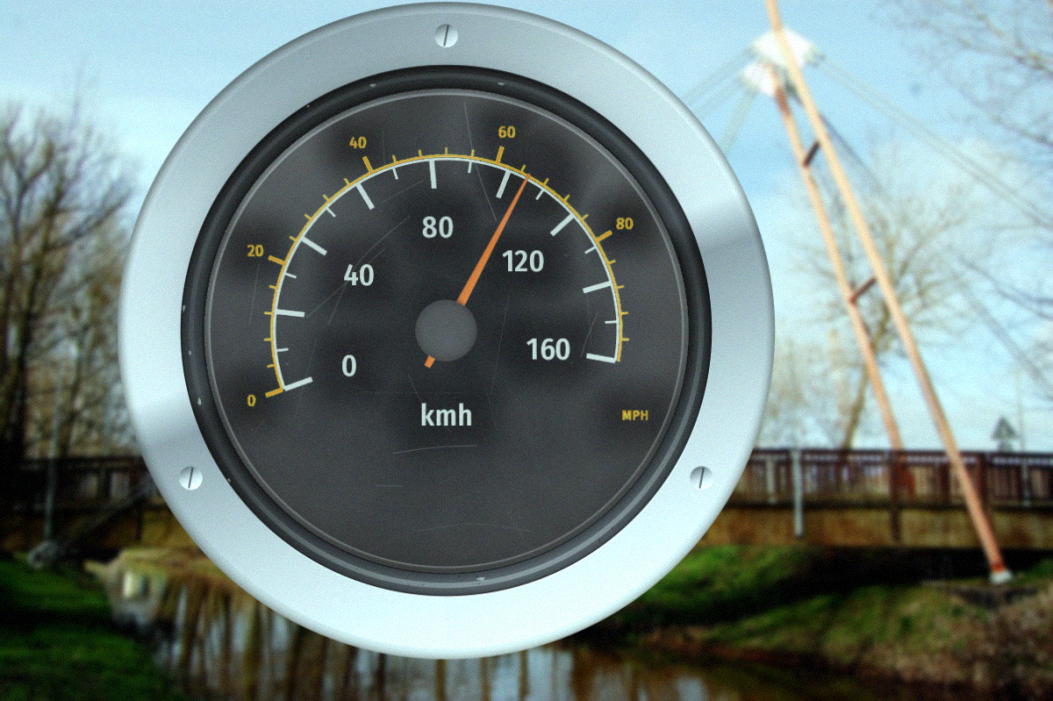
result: 105; km/h
